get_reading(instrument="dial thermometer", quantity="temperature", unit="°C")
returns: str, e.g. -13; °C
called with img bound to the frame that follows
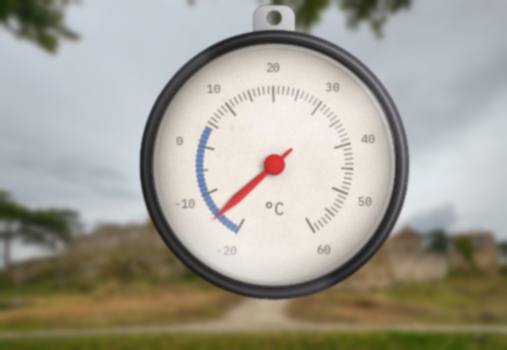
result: -15; °C
